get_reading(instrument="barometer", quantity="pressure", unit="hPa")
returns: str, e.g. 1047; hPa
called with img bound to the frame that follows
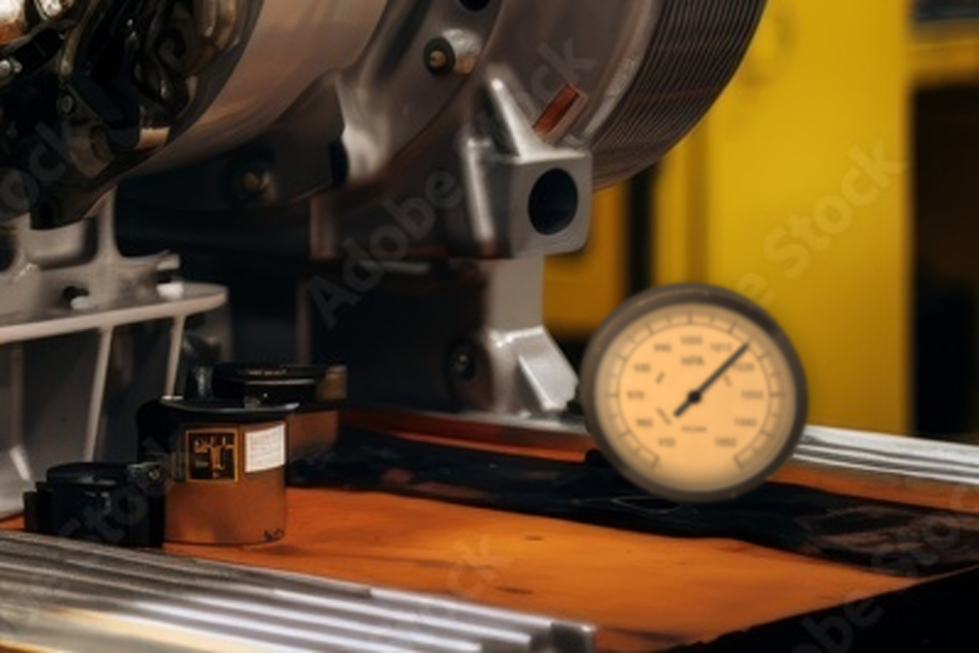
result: 1015; hPa
